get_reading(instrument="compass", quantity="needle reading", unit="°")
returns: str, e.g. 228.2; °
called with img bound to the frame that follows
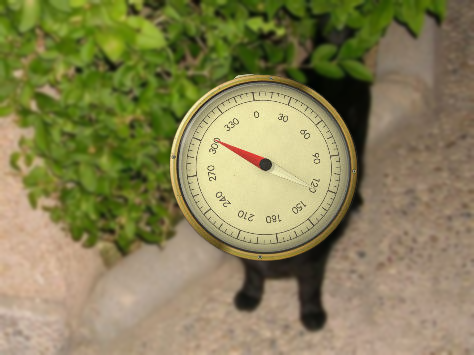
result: 305; °
